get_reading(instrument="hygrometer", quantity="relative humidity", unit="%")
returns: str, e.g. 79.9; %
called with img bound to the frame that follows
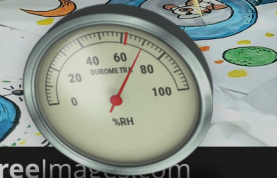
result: 70; %
